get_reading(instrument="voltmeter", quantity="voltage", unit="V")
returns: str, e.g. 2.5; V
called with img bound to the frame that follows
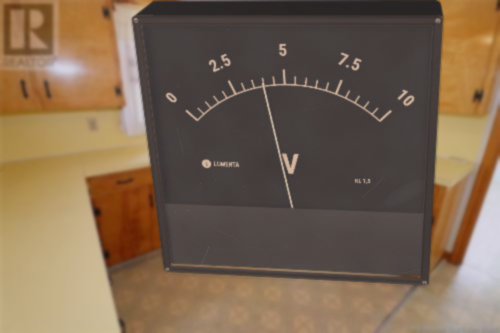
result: 4; V
